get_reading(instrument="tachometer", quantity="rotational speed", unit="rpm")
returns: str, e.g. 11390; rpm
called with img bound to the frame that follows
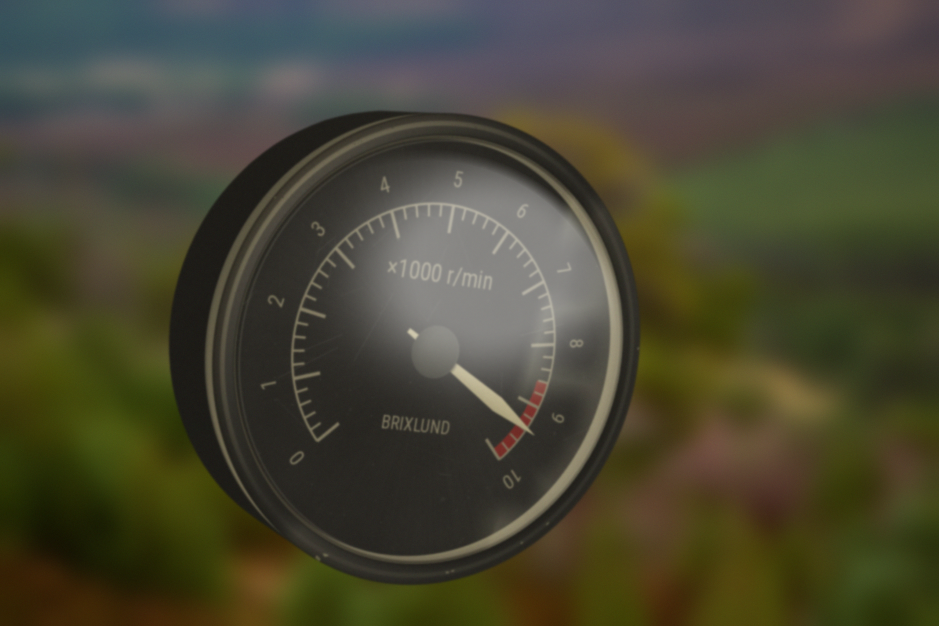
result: 9400; rpm
